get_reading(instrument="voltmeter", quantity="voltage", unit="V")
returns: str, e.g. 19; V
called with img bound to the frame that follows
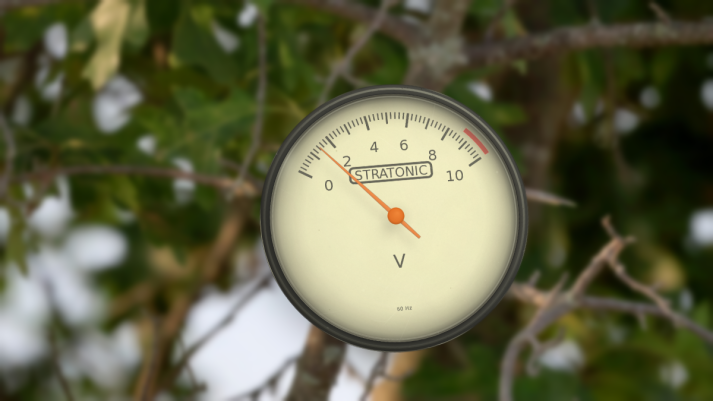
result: 1.4; V
